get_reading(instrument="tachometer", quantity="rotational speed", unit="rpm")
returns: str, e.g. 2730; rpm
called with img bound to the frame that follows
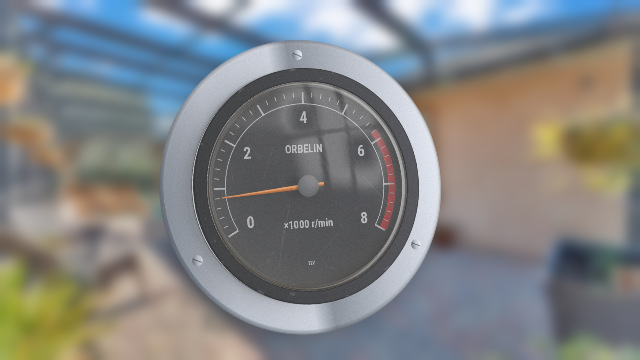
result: 800; rpm
